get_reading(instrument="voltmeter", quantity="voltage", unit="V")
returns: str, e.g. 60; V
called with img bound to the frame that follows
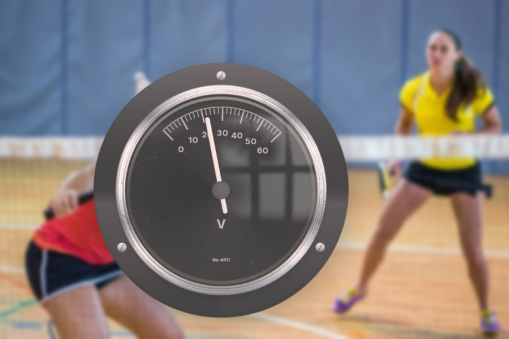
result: 22; V
